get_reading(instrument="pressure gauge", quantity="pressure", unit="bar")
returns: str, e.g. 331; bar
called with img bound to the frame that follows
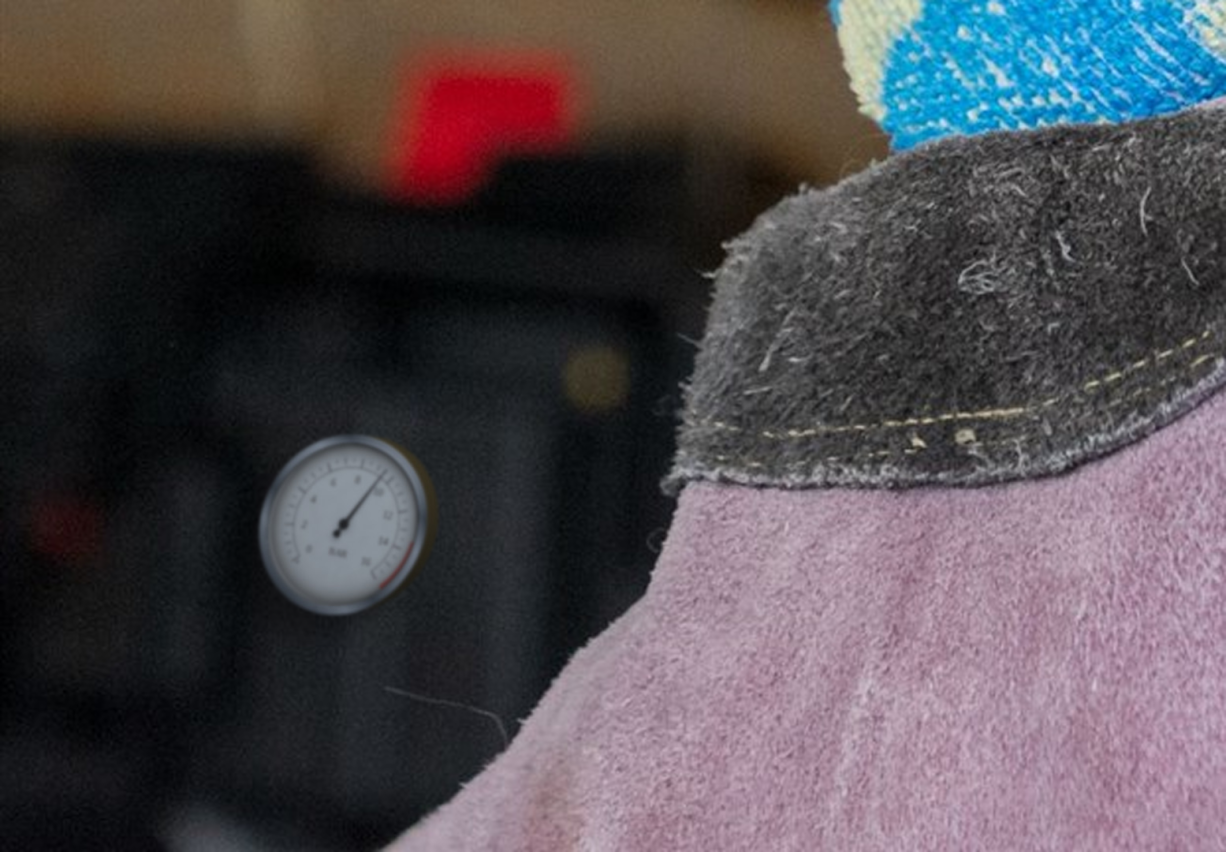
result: 9.5; bar
